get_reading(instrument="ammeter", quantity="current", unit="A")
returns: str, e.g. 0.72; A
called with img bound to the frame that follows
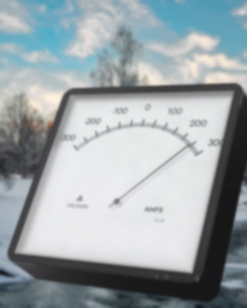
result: 250; A
